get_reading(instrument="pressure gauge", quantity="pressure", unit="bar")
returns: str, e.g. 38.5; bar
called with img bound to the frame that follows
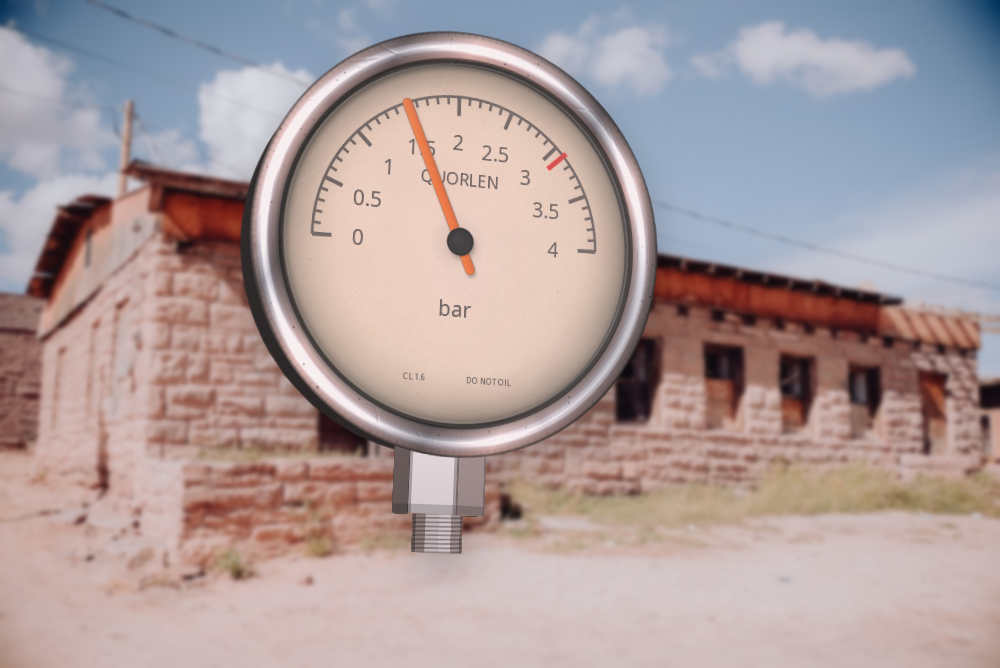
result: 1.5; bar
